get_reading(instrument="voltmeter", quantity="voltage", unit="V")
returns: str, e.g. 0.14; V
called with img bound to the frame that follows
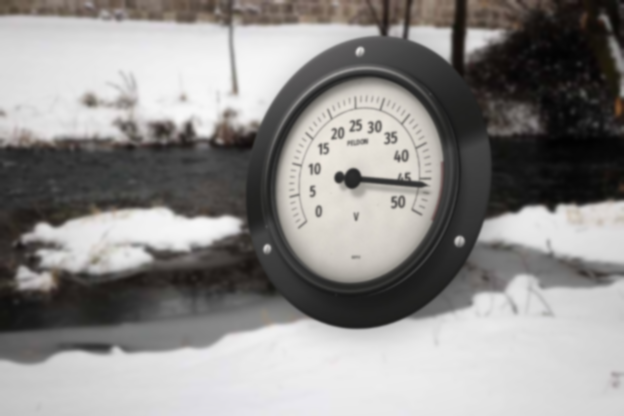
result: 46; V
